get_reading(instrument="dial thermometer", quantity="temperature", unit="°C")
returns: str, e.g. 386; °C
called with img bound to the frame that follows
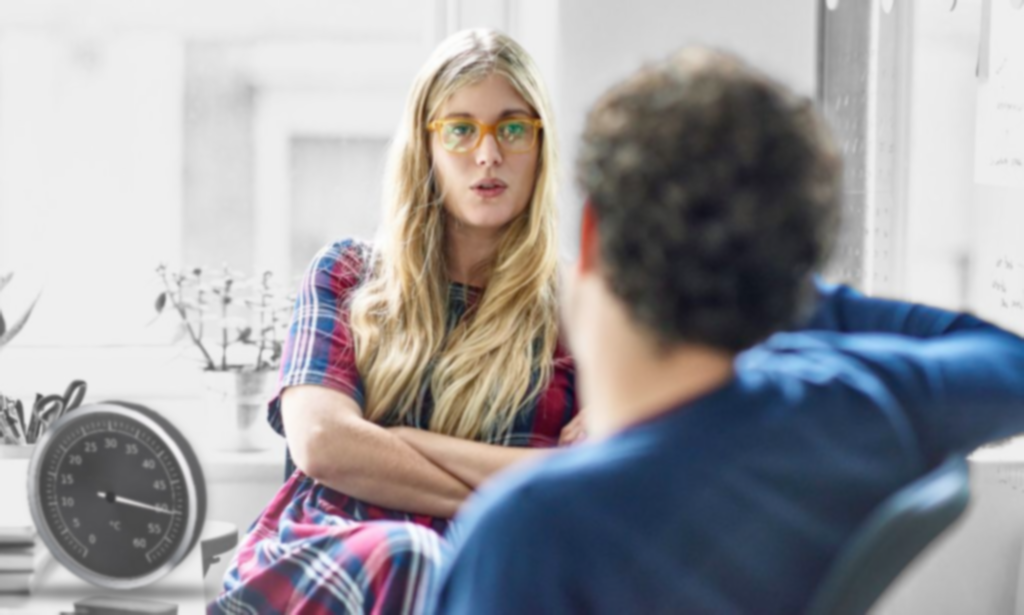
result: 50; °C
